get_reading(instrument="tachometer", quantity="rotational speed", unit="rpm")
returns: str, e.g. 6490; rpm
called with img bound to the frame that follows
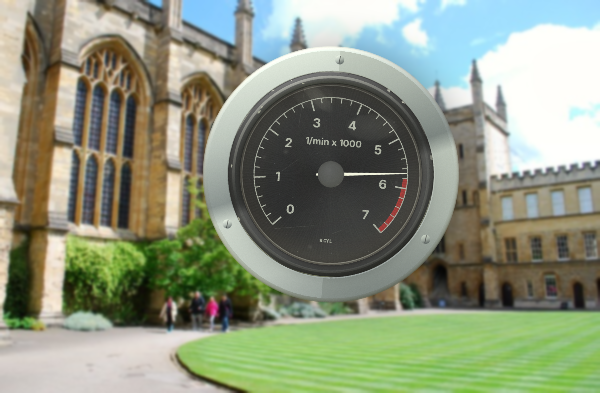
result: 5700; rpm
